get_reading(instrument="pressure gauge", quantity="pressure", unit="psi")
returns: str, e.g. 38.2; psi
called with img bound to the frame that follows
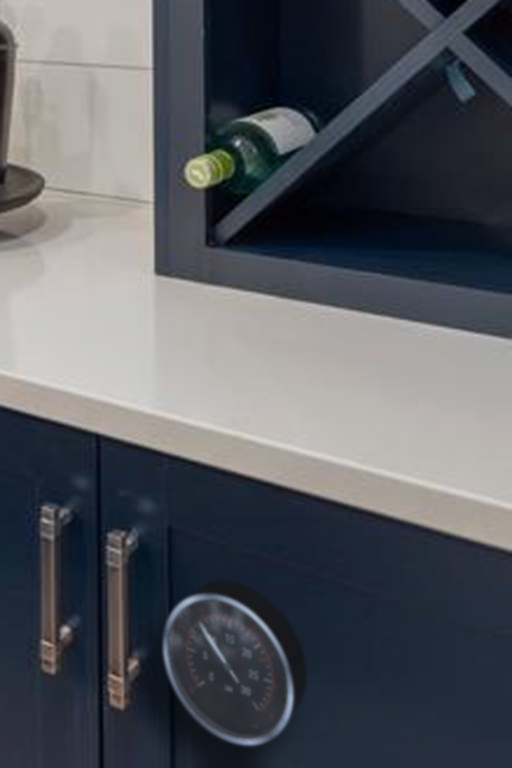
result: 10; psi
